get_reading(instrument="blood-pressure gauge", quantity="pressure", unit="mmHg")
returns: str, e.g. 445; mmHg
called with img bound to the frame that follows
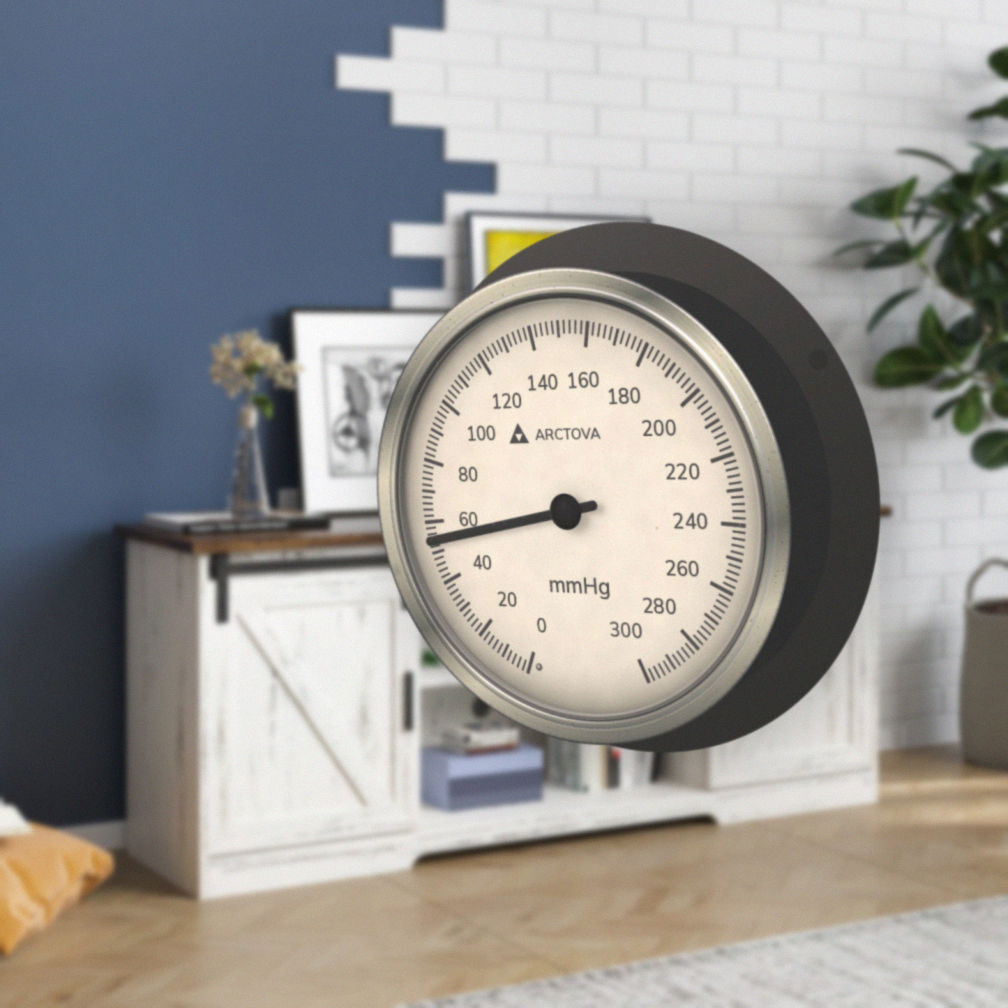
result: 54; mmHg
